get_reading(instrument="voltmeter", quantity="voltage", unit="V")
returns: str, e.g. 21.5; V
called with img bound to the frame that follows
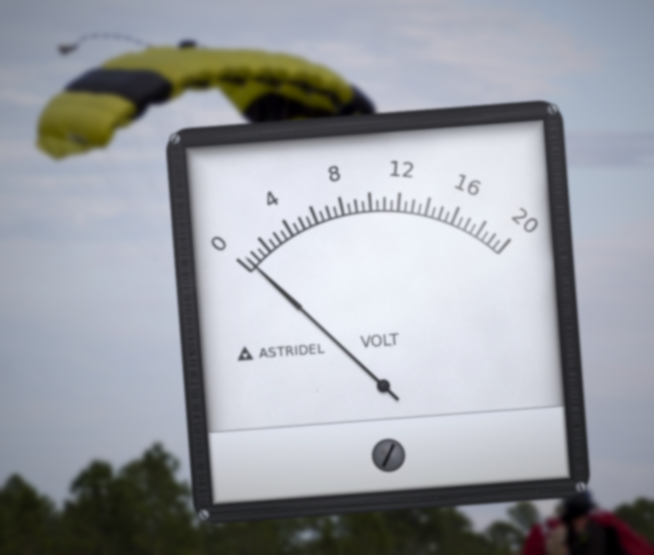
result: 0.5; V
